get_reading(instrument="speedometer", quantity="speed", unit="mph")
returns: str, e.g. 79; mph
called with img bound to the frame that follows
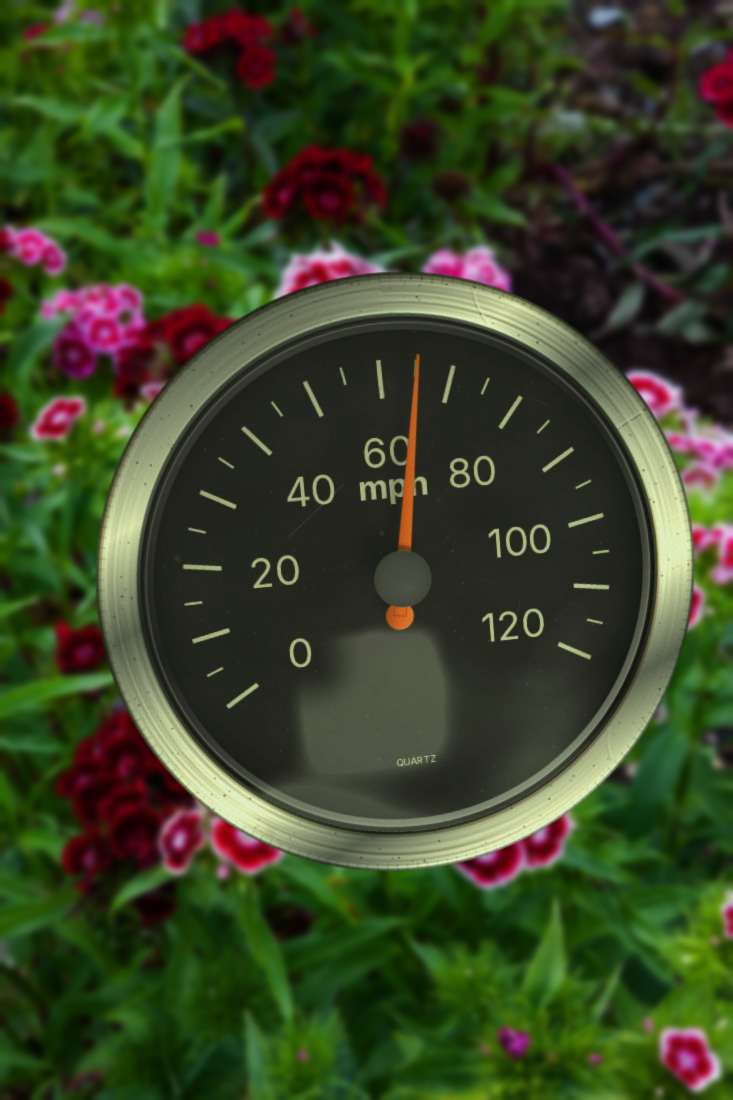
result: 65; mph
